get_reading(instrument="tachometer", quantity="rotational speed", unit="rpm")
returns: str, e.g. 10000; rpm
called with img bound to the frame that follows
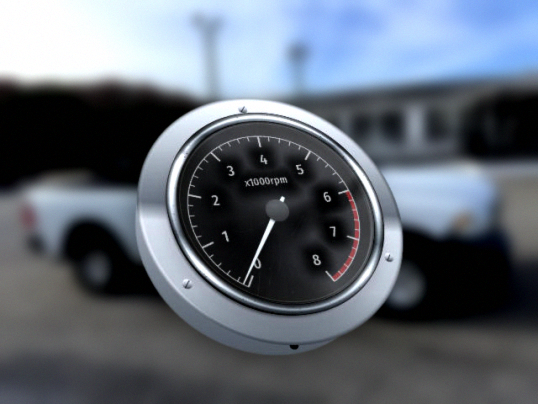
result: 100; rpm
